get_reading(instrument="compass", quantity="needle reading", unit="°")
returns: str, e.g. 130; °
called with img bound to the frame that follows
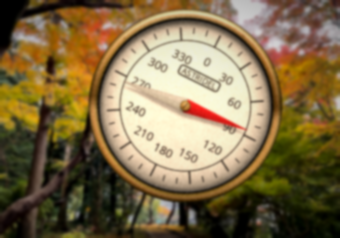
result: 85; °
